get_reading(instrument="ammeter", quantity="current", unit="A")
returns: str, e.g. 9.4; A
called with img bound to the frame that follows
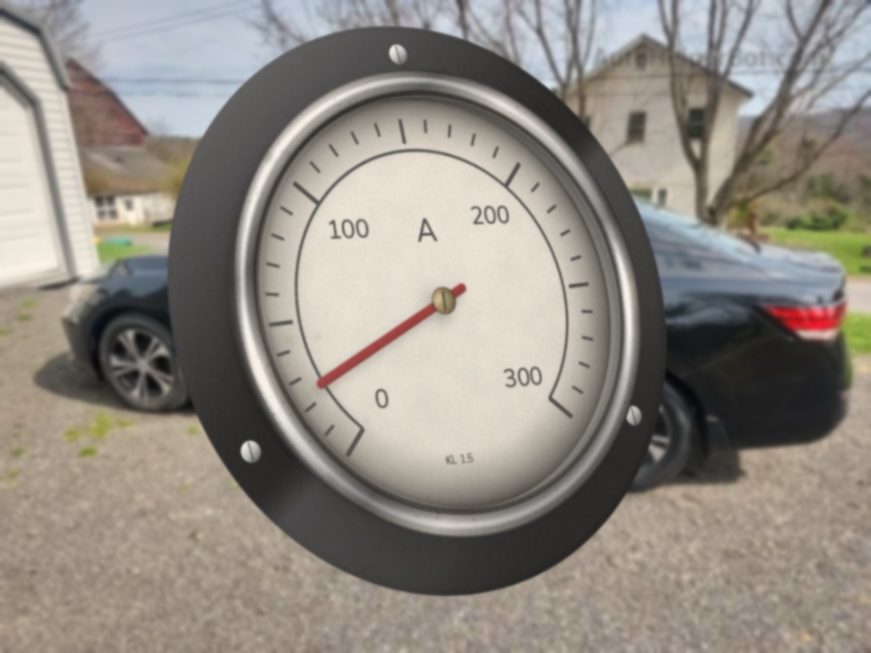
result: 25; A
